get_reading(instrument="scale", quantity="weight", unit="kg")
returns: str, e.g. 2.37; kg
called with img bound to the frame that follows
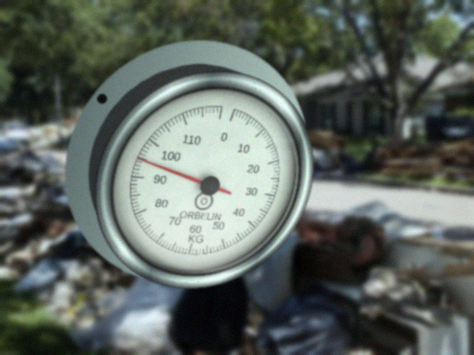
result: 95; kg
